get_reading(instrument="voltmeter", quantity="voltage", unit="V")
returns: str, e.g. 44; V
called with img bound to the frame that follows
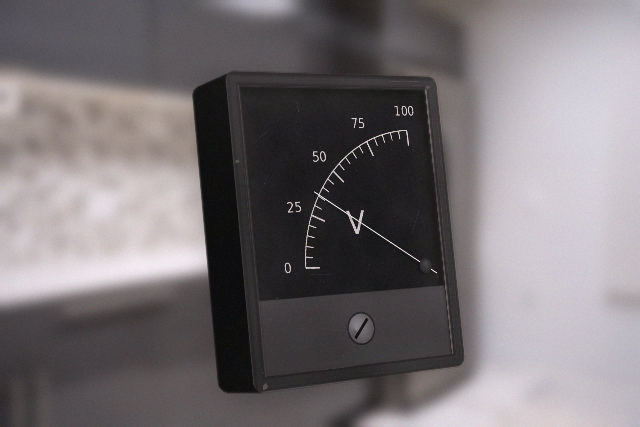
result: 35; V
